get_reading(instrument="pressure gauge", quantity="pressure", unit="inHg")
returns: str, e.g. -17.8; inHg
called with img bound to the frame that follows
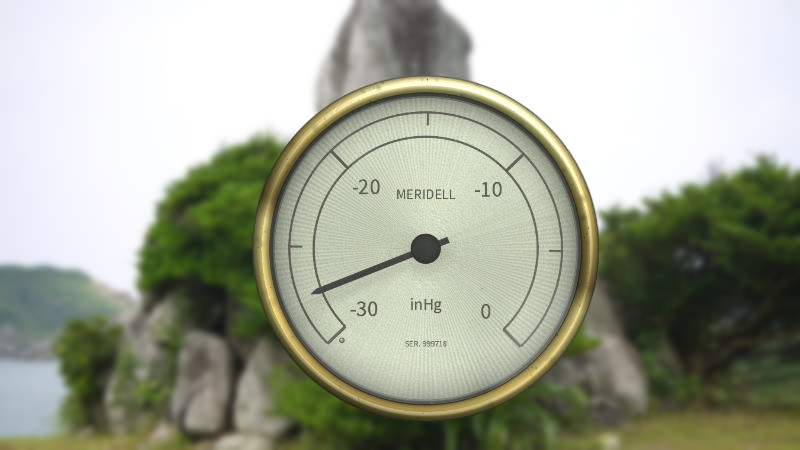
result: -27.5; inHg
